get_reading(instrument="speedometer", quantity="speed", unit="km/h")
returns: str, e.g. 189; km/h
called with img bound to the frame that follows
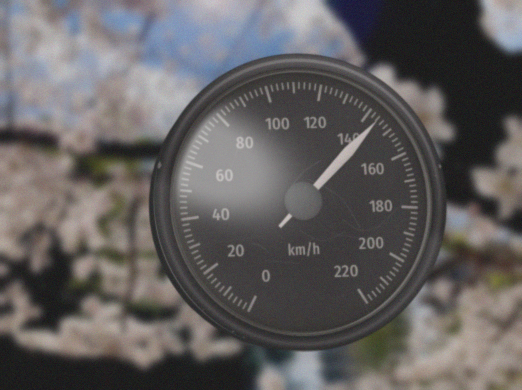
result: 144; km/h
